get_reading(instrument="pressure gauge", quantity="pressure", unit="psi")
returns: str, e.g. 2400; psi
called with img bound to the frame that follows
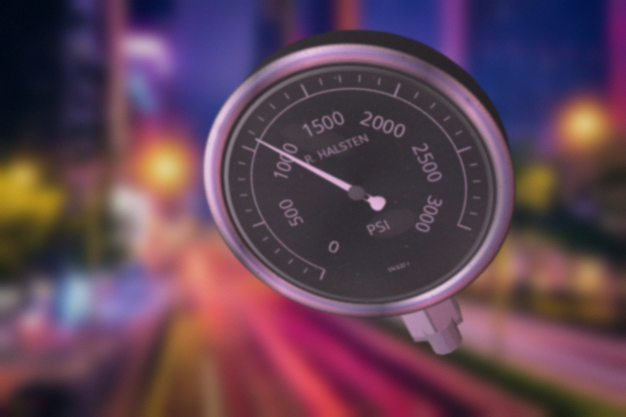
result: 1100; psi
